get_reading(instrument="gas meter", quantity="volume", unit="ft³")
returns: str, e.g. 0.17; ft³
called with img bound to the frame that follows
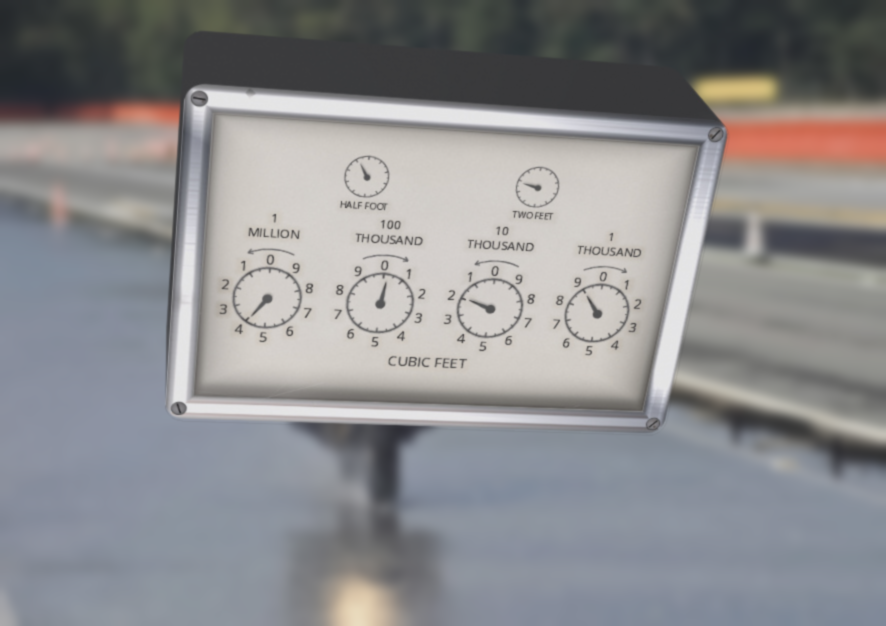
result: 401900; ft³
